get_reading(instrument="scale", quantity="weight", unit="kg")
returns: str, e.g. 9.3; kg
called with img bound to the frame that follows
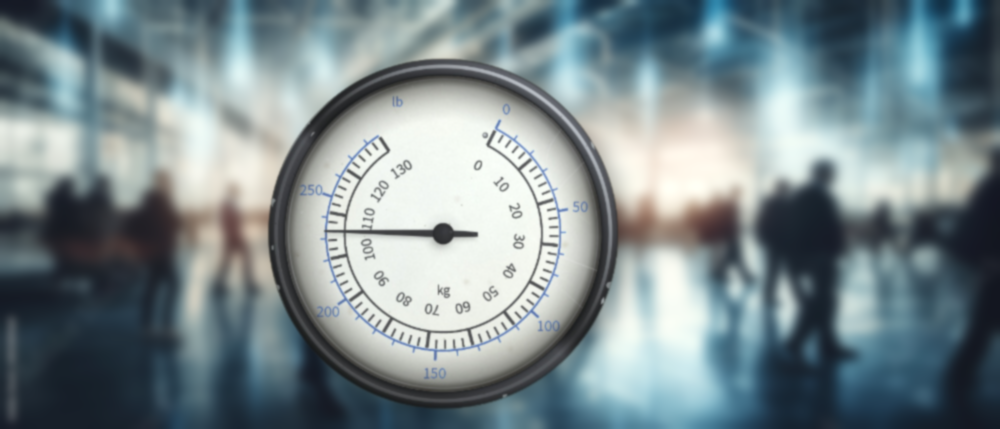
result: 106; kg
